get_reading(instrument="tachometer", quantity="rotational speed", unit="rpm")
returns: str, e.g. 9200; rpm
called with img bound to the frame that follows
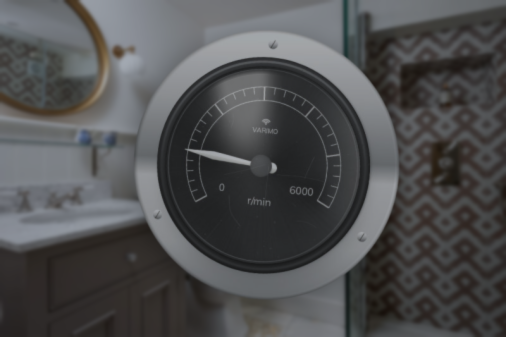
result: 1000; rpm
